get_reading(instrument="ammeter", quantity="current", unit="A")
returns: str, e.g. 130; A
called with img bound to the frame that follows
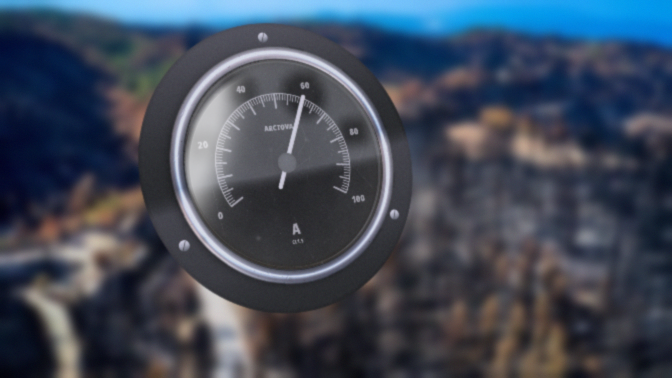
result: 60; A
